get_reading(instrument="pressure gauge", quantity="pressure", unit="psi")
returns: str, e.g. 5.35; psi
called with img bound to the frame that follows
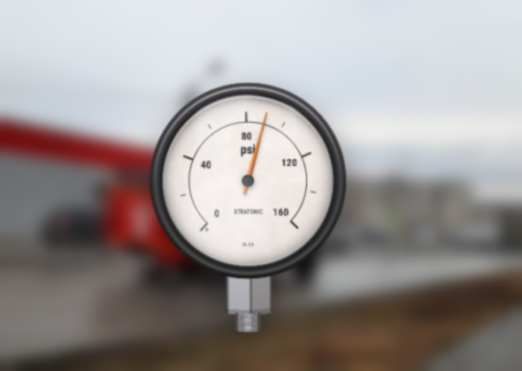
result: 90; psi
